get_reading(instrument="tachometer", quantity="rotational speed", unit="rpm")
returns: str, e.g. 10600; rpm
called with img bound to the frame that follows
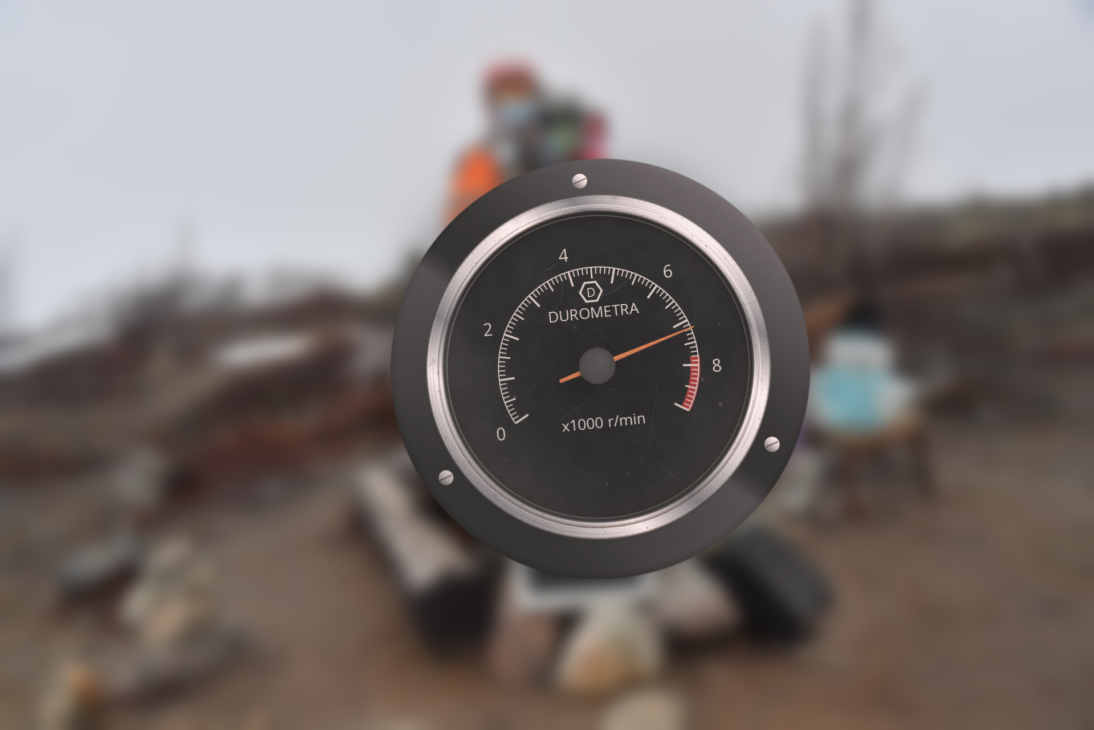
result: 7200; rpm
